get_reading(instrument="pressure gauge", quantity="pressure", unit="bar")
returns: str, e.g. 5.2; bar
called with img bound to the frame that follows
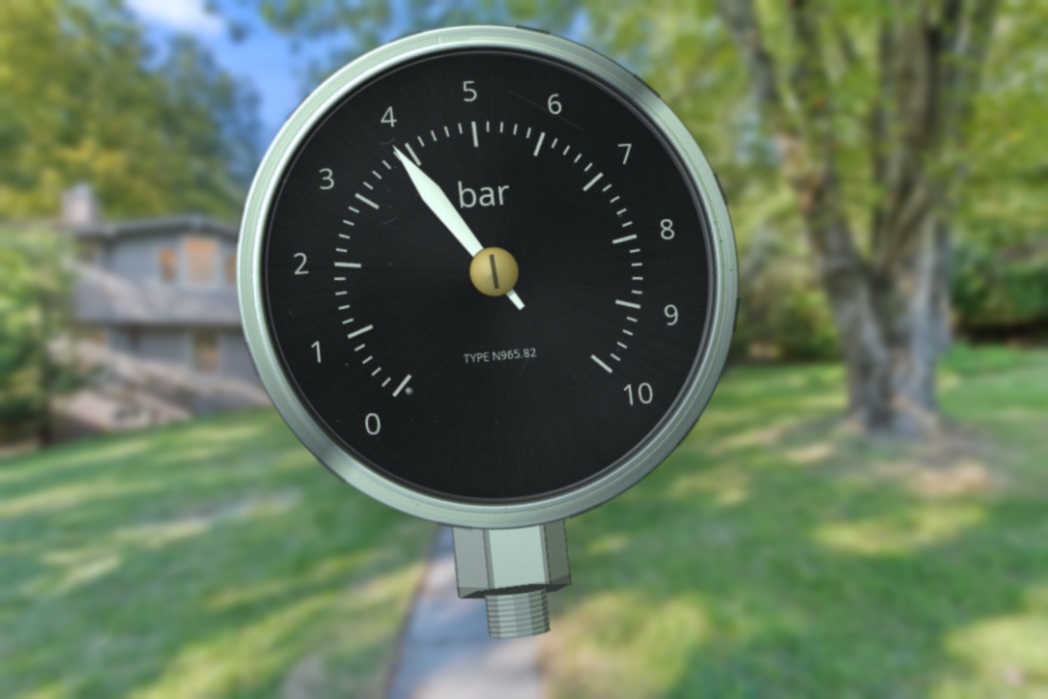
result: 3.8; bar
